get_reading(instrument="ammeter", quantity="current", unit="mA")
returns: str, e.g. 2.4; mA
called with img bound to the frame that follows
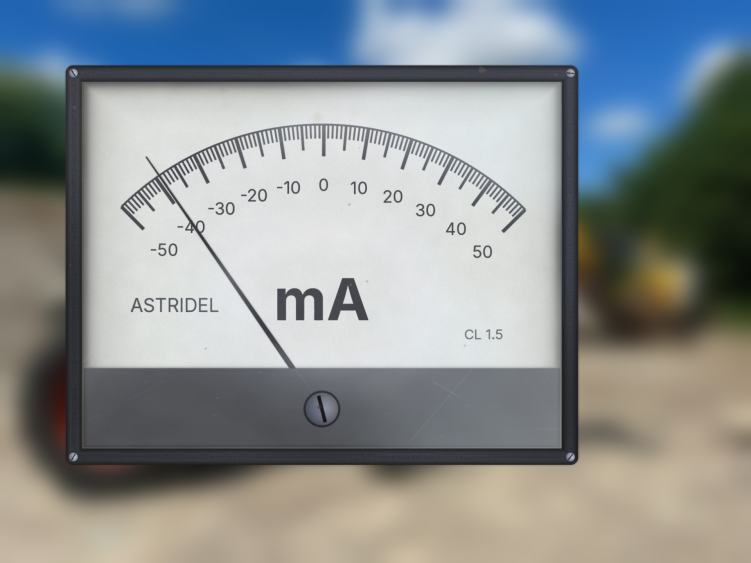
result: -39; mA
